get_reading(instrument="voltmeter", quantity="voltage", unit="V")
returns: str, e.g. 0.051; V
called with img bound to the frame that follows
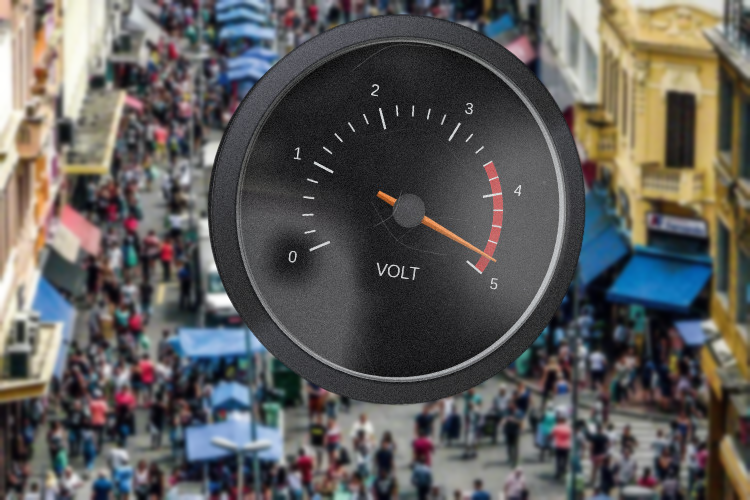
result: 4.8; V
